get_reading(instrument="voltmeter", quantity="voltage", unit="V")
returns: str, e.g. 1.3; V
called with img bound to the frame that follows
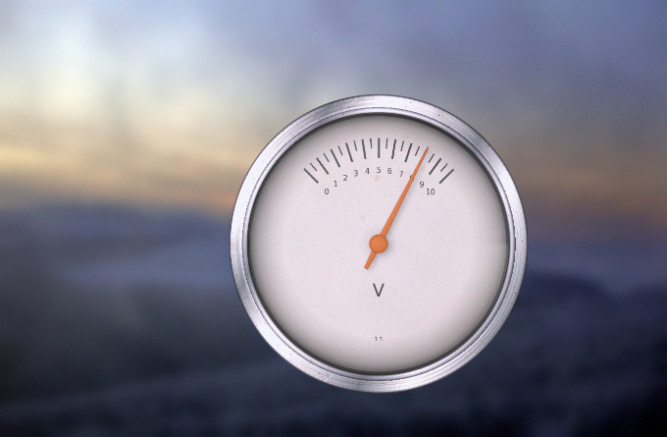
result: 8; V
